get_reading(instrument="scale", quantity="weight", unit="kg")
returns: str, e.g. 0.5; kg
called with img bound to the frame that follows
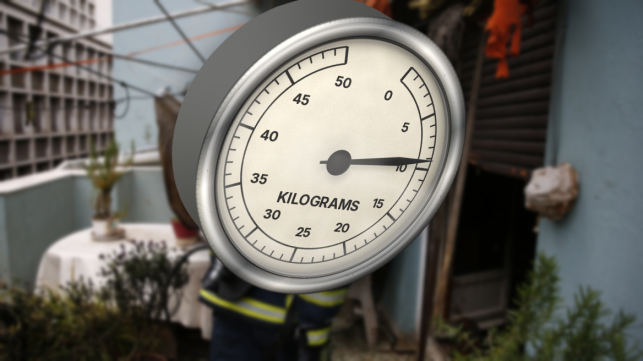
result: 9; kg
